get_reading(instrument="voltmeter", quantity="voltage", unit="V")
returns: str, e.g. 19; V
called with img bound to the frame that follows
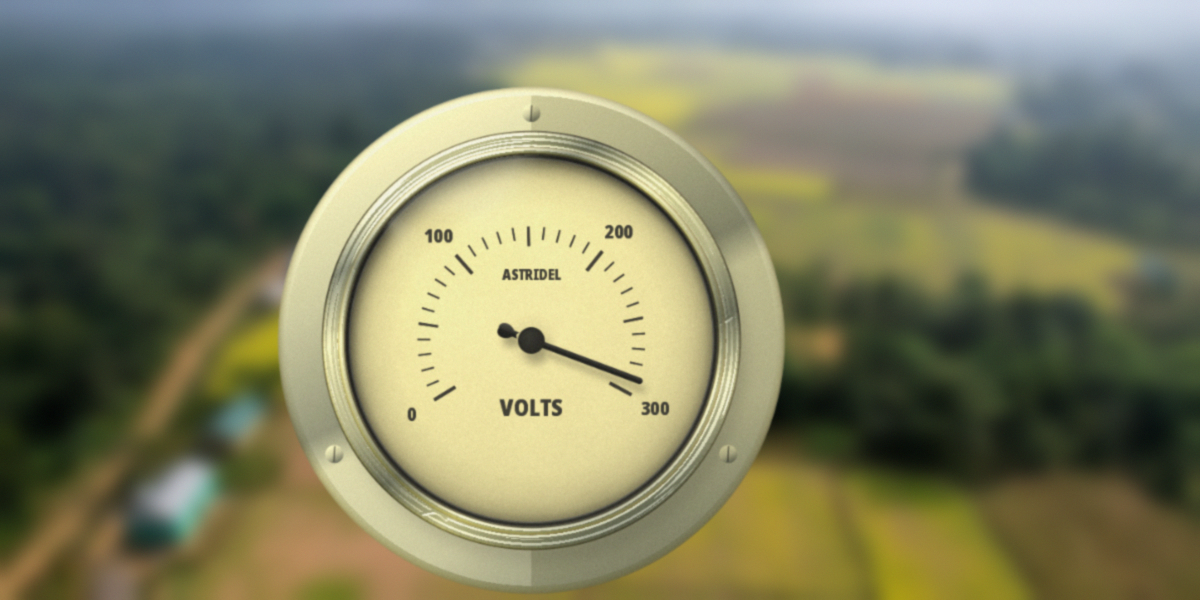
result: 290; V
